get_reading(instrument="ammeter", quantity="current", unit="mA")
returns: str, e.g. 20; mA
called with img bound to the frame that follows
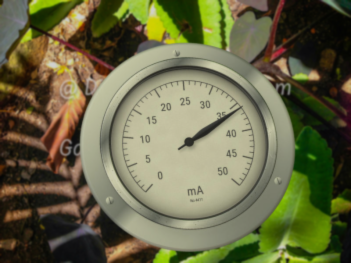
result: 36; mA
